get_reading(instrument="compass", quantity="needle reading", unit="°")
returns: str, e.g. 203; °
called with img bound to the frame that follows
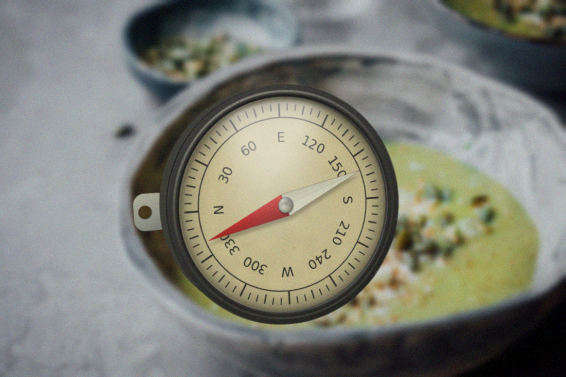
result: 340; °
